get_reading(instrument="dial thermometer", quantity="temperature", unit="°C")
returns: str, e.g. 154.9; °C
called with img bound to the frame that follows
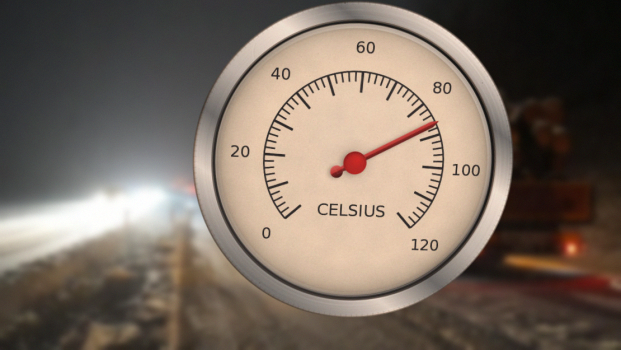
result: 86; °C
